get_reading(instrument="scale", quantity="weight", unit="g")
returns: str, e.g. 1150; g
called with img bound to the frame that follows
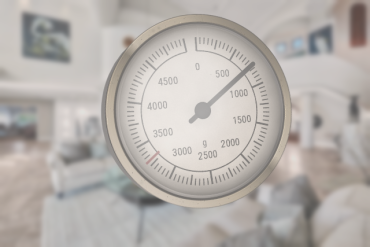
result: 750; g
